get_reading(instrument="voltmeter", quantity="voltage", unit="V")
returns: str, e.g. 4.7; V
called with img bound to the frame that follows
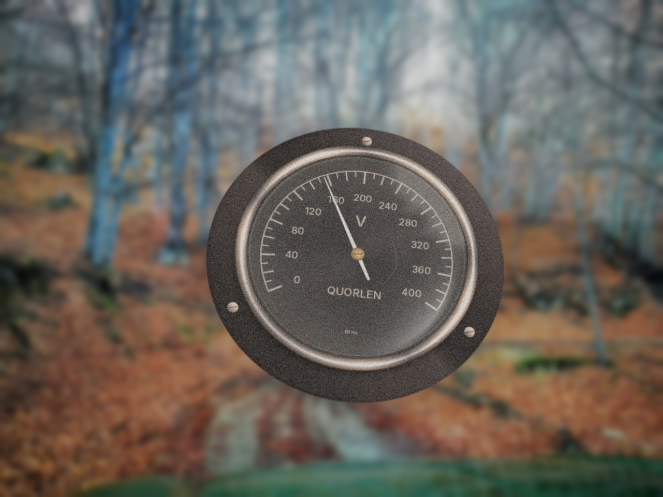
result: 155; V
